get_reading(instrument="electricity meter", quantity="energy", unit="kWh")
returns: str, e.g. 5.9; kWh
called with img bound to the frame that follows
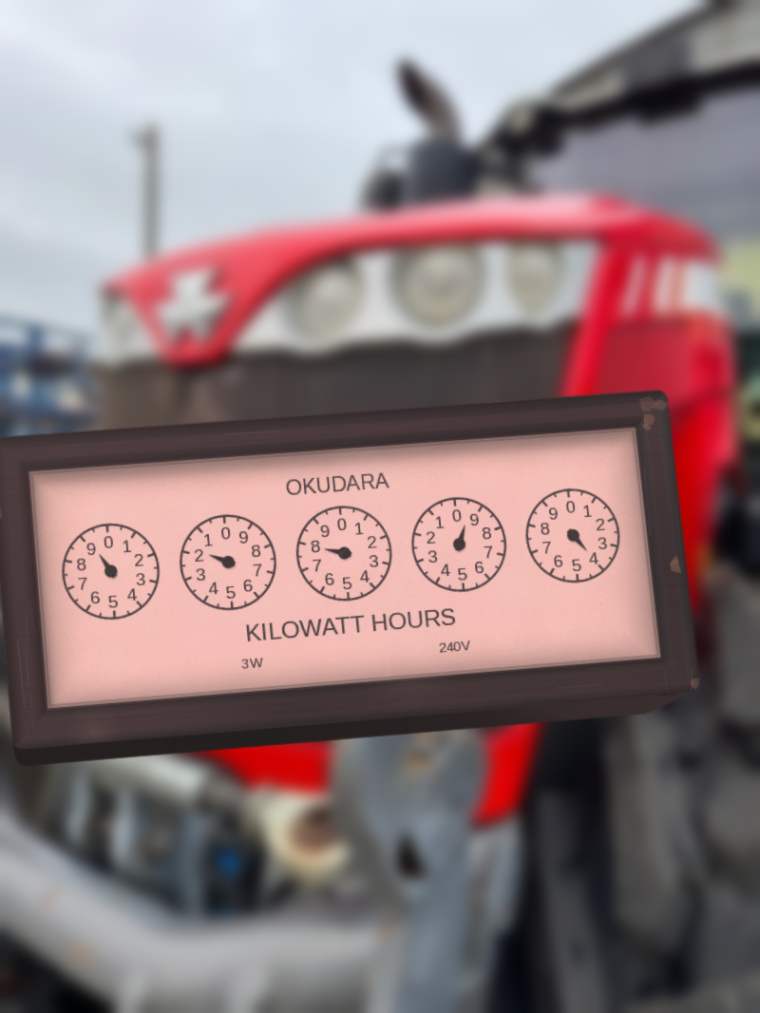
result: 91794; kWh
